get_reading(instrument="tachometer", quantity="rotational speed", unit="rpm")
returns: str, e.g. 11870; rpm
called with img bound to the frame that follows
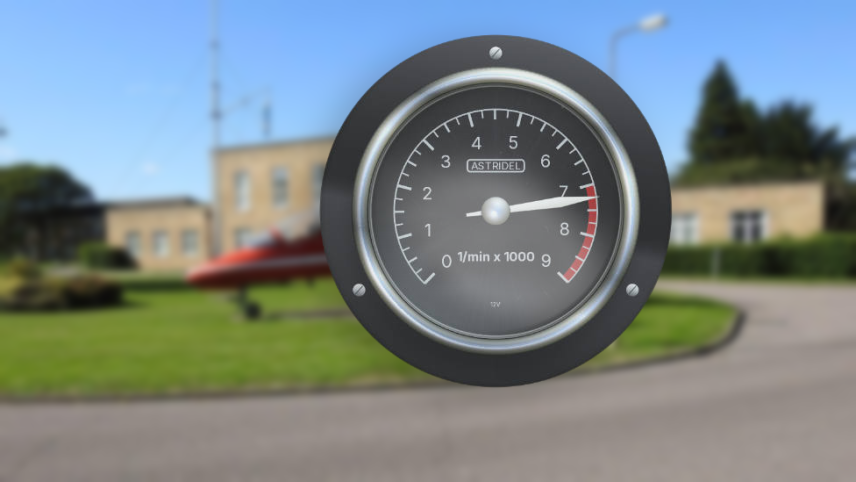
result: 7250; rpm
